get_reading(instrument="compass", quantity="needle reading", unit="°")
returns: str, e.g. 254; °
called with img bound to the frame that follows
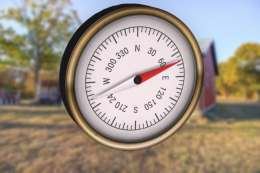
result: 70; °
